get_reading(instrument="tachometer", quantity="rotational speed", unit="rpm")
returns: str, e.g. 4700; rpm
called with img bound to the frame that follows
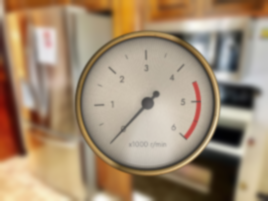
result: 0; rpm
